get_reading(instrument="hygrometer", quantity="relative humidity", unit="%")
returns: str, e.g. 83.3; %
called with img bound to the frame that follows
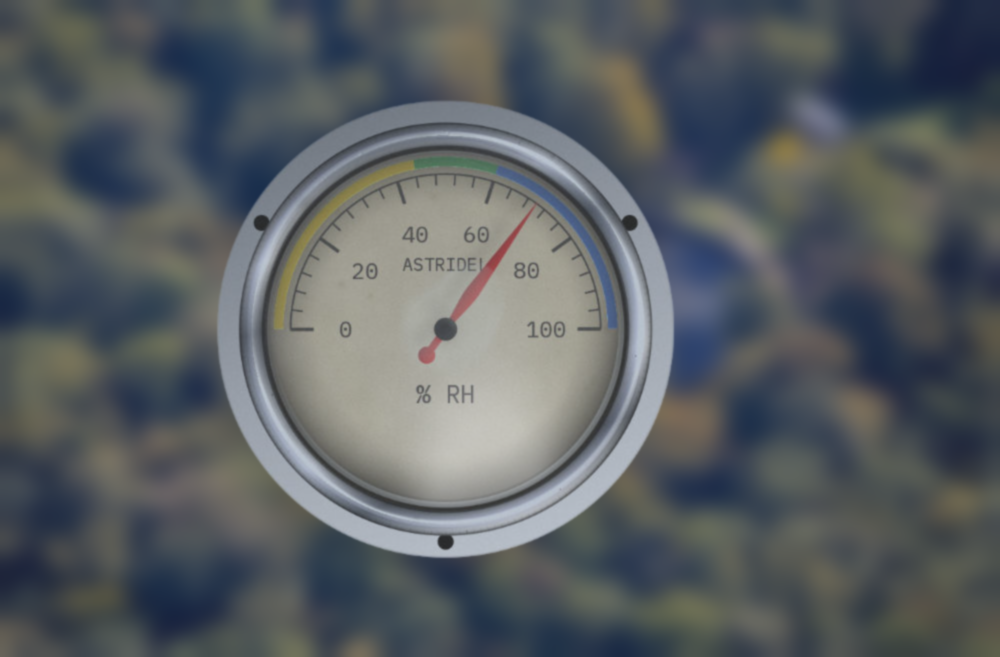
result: 70; %
